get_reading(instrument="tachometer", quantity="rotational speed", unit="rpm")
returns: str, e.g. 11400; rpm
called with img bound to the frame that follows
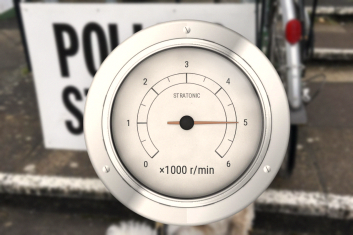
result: 5000; rpm
